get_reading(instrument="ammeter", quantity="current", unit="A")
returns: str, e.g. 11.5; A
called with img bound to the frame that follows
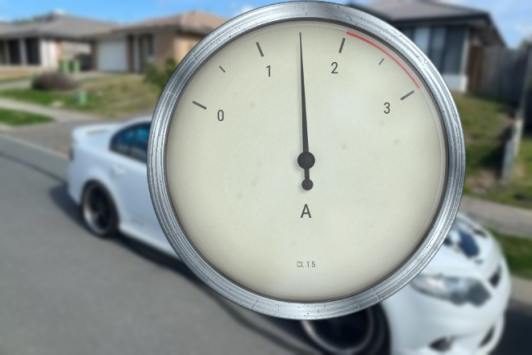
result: 1.5; A
